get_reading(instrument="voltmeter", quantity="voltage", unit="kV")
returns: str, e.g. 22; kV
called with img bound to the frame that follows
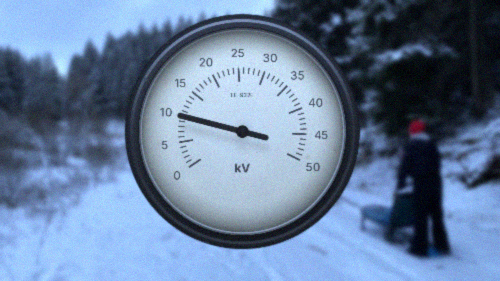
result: 10; kV
